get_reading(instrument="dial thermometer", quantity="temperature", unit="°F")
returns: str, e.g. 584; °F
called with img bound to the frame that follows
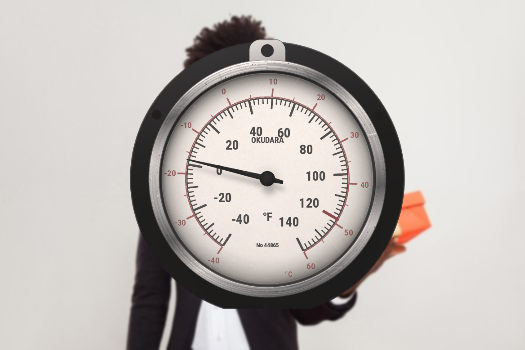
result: 2; °F
